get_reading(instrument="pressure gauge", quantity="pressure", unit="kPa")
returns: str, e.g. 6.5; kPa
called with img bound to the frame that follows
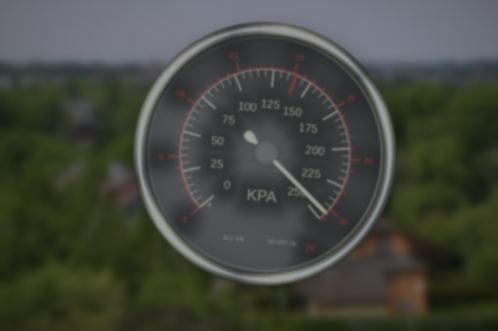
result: 245; kPa
